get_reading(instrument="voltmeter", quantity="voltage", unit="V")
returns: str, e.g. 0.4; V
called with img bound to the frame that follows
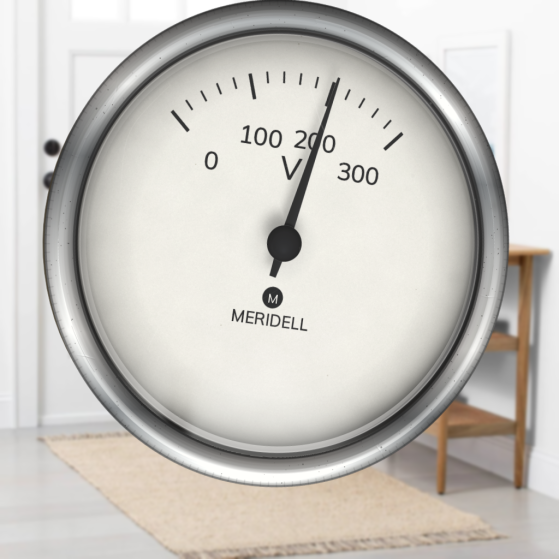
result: 200; V
